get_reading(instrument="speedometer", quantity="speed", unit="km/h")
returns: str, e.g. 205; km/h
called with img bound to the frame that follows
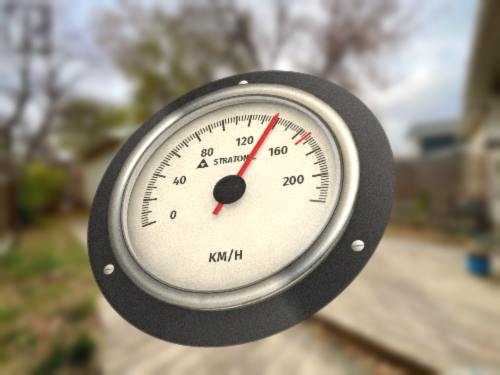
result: 140; km/h
